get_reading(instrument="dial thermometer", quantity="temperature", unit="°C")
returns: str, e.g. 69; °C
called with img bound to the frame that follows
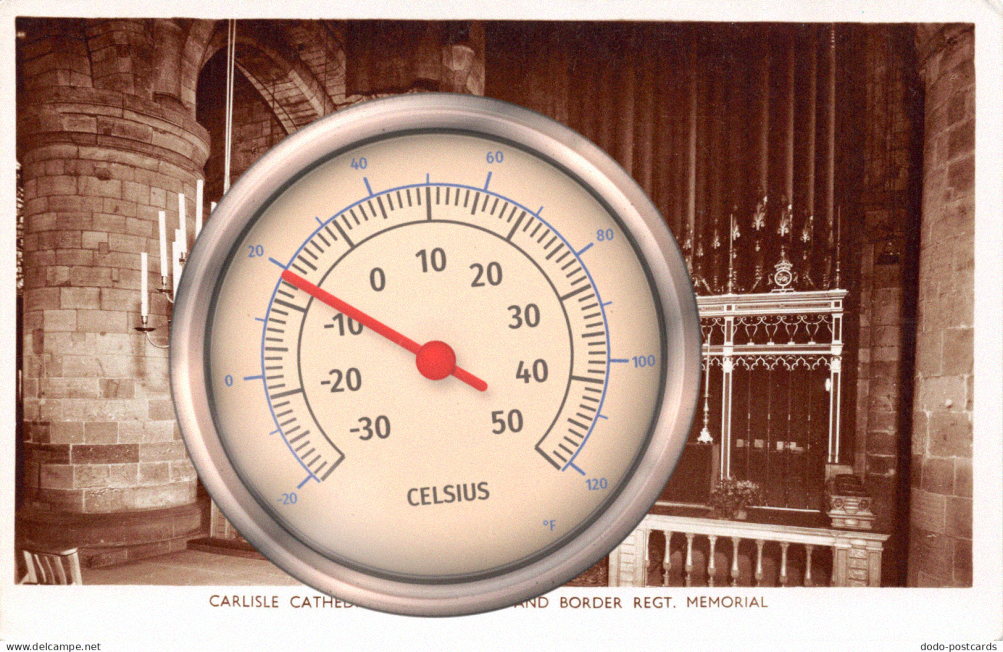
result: -7; °C
